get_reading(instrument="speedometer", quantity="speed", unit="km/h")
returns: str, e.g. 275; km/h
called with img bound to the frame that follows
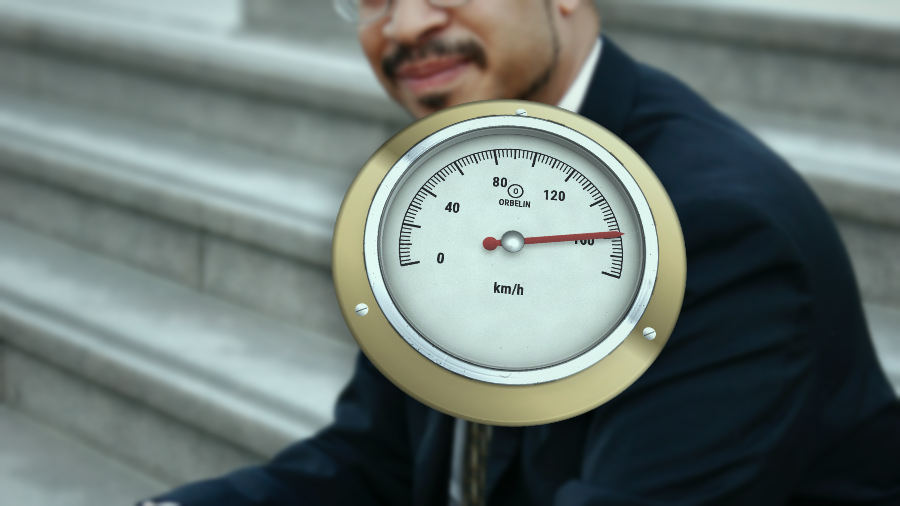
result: 160; km/h
